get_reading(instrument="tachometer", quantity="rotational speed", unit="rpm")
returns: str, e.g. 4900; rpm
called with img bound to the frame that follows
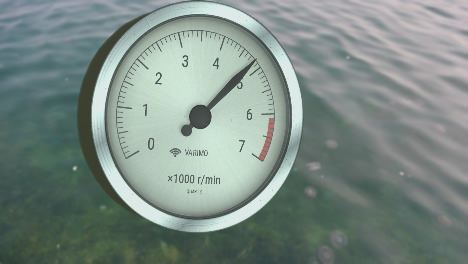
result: 4800; rpm
